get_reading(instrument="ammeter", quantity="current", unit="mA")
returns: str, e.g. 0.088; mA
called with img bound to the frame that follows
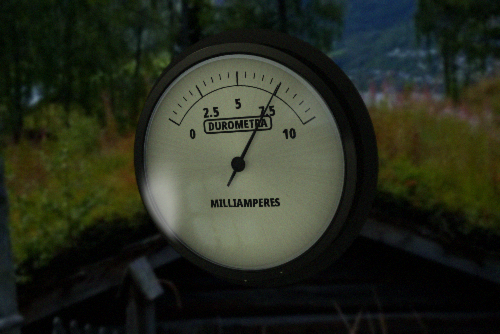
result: 7.5; mA
